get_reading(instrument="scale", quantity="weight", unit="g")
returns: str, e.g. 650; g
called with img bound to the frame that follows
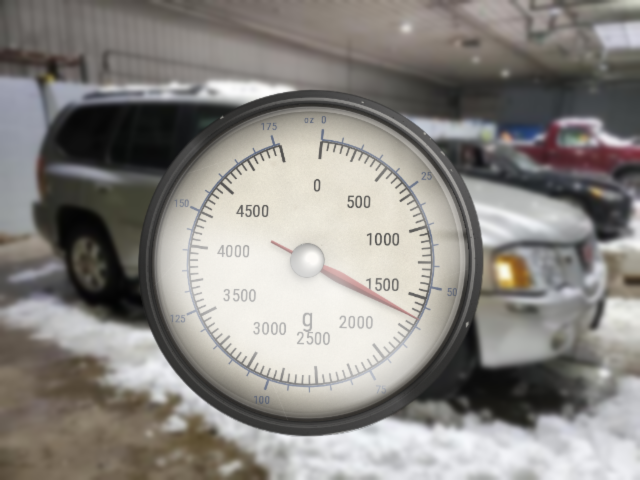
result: 1650; g
